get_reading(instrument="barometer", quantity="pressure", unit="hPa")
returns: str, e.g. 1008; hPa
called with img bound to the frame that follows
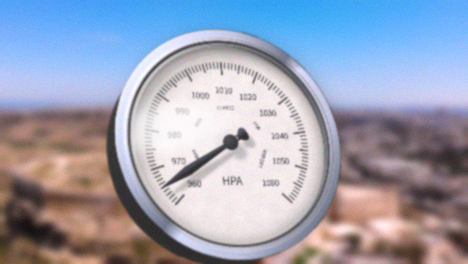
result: 965; hPa
